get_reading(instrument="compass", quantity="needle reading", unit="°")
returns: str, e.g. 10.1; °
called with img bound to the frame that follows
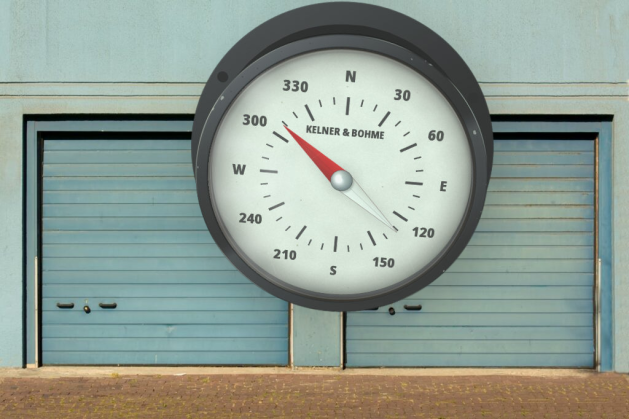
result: 310; °
